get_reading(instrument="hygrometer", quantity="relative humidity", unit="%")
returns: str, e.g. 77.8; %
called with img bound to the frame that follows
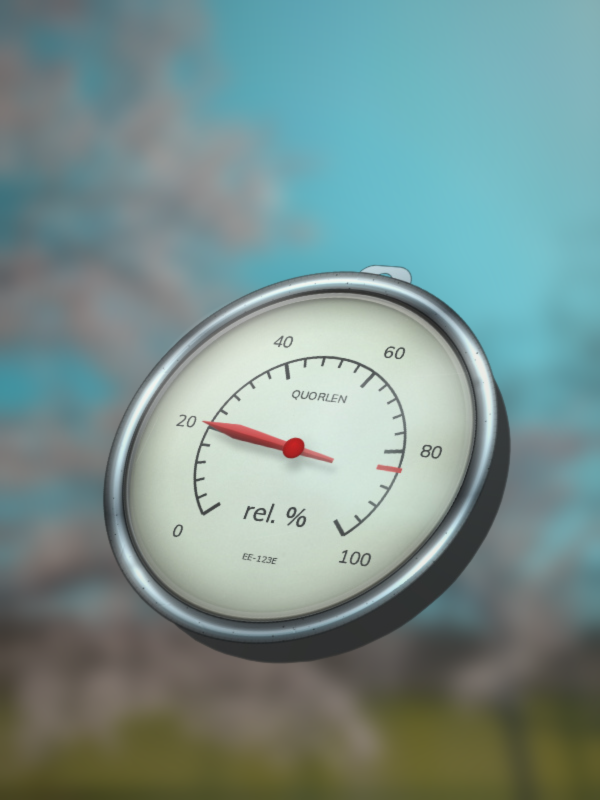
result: 20; %
